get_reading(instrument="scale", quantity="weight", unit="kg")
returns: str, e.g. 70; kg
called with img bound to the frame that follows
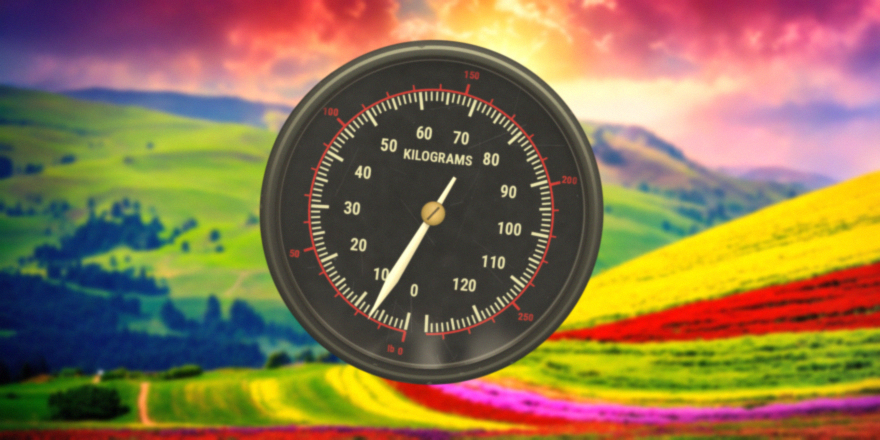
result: 7; kg
